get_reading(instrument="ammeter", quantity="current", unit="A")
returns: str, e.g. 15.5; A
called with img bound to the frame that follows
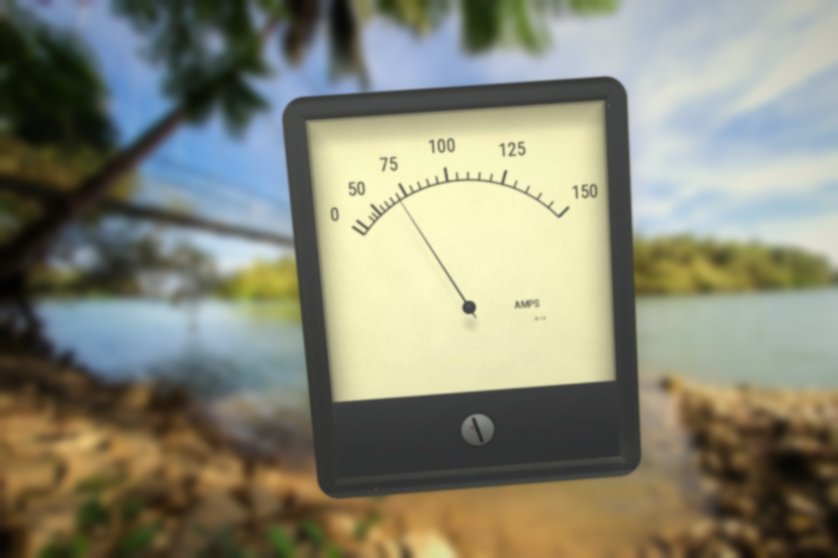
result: 70; A
